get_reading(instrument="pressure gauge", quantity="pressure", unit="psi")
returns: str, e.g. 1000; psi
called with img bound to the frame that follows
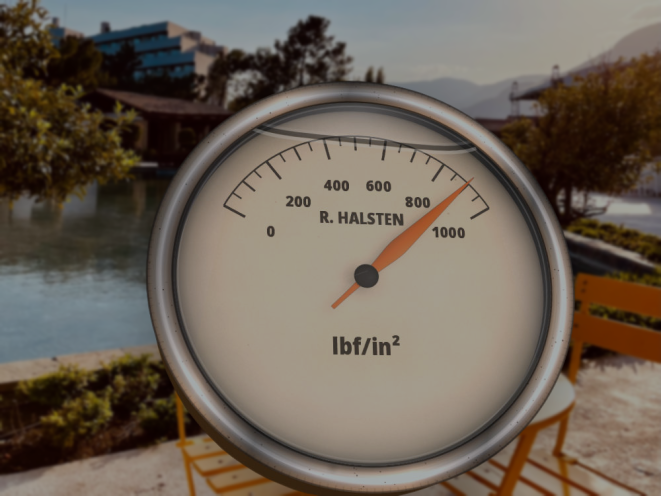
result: 900; psi
